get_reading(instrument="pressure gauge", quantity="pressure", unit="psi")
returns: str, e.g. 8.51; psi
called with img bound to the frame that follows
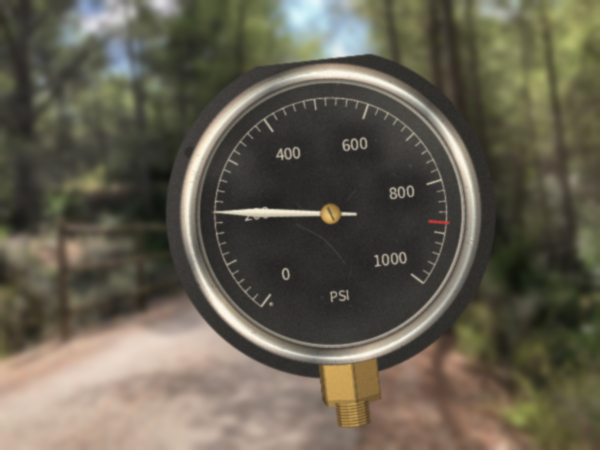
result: 200; psi
